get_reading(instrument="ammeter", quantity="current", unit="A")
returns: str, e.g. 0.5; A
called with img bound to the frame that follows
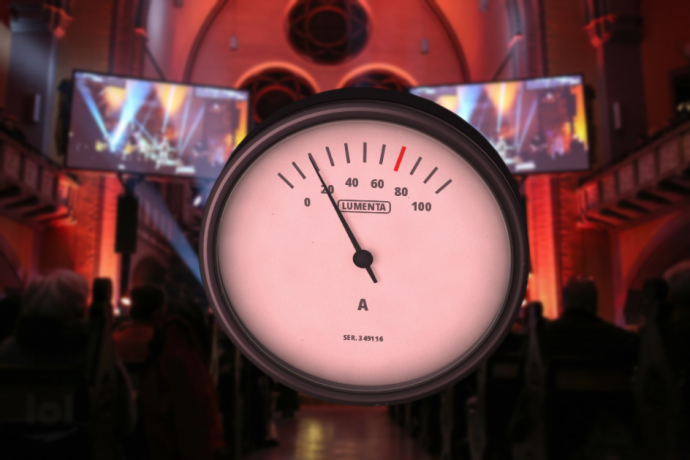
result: 20; A
